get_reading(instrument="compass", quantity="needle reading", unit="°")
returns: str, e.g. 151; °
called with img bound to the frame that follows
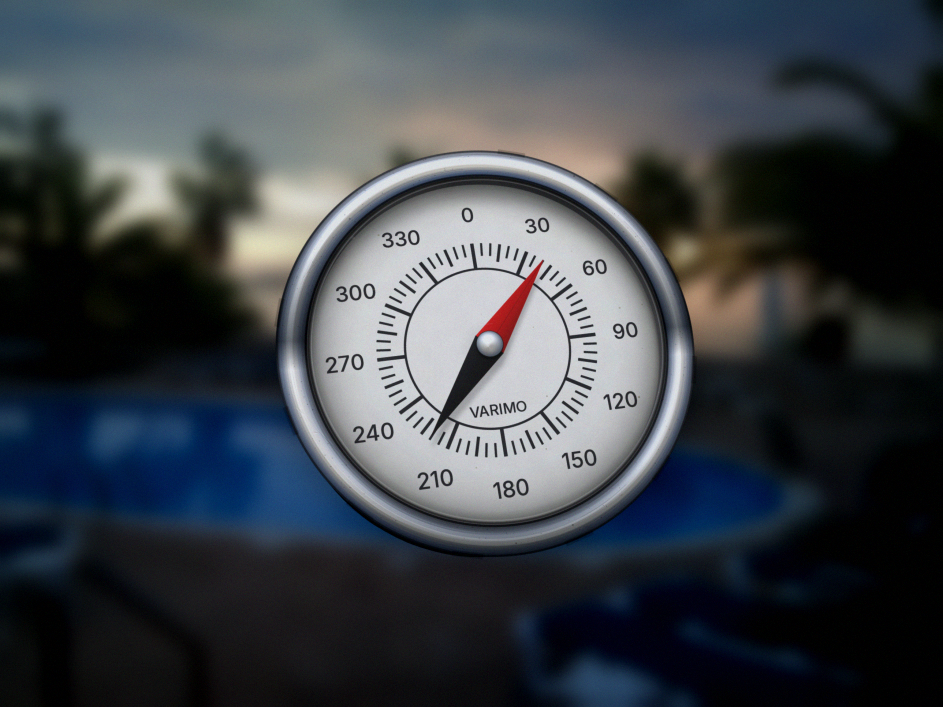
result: 40; °
